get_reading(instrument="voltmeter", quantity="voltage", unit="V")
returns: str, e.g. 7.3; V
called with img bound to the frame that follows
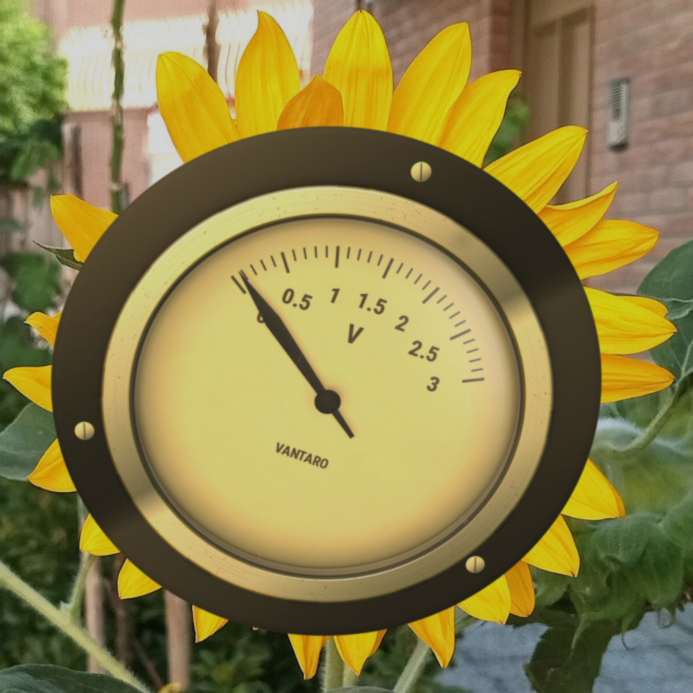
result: 0.1; V
